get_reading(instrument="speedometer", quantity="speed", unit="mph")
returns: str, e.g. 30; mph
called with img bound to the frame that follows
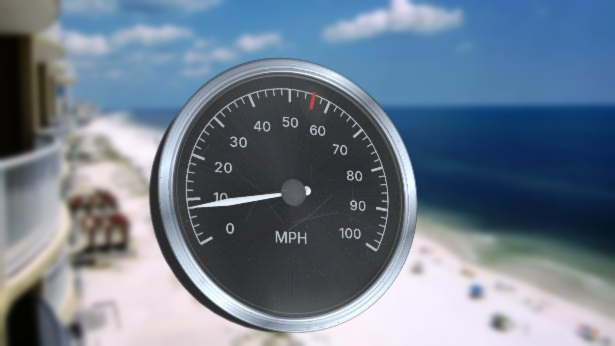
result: 8; mph
